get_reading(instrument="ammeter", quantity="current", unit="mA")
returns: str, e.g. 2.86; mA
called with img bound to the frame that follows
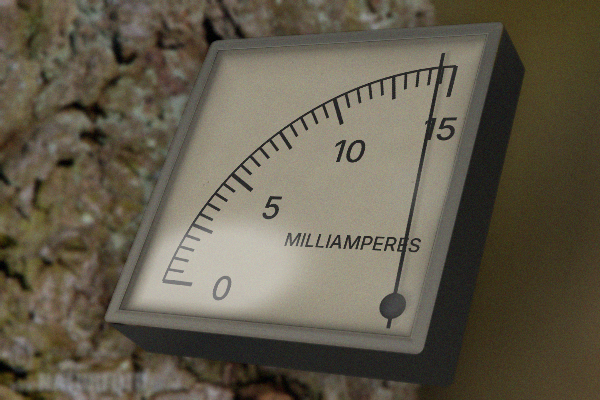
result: 14.5; mA
